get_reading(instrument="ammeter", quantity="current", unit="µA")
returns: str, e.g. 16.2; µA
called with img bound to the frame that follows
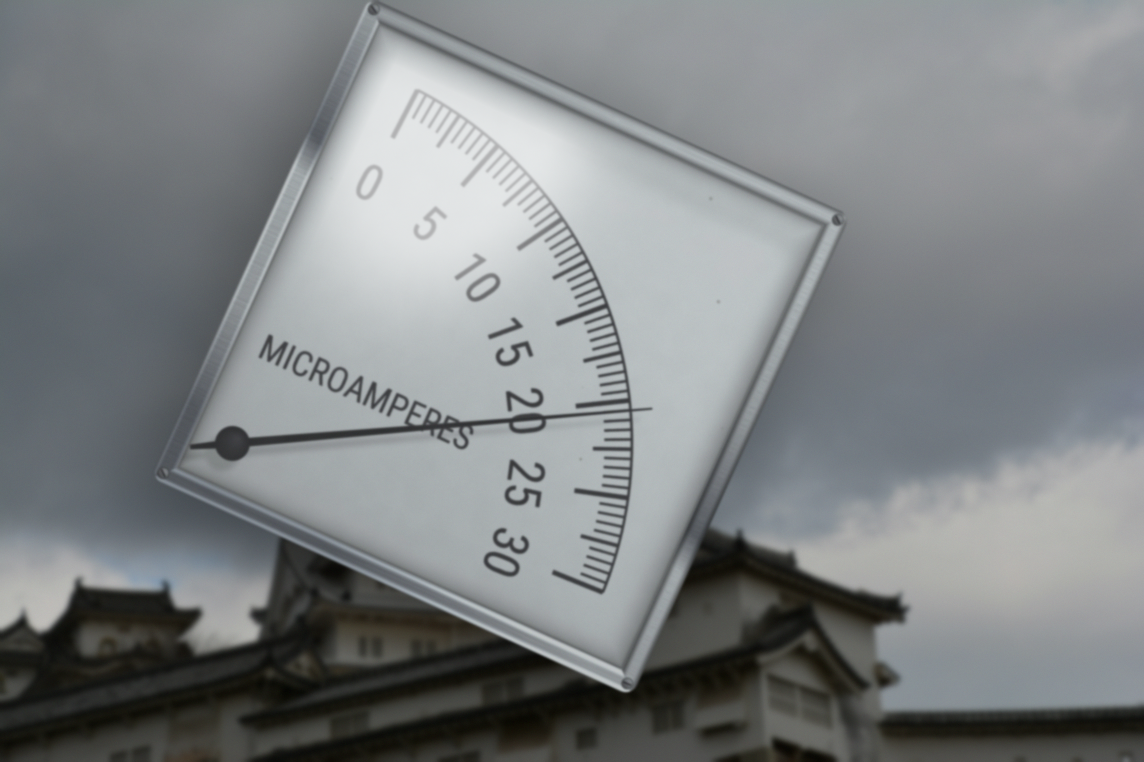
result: 20.5; µA
